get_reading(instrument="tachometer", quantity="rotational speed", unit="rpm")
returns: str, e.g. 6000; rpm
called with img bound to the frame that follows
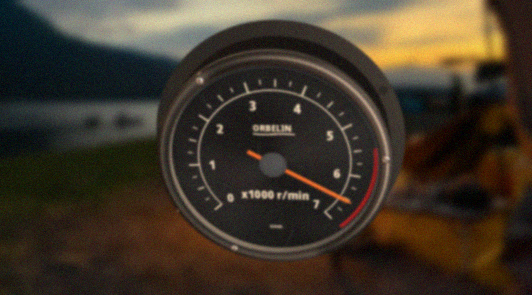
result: 6500; rpm
